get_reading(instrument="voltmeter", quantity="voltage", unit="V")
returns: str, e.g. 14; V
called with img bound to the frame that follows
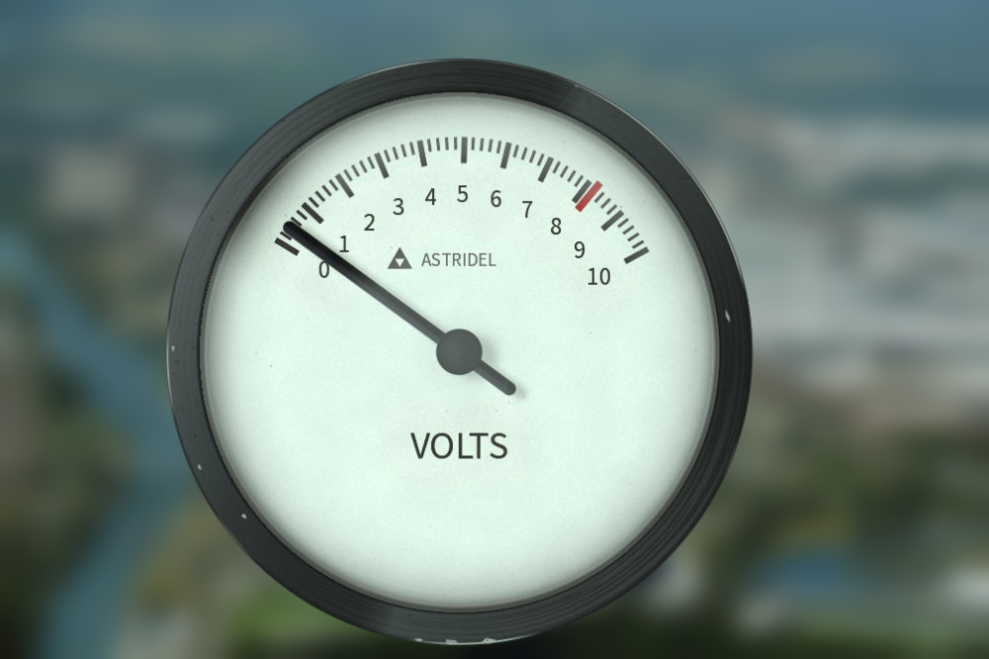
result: 0.4; V
